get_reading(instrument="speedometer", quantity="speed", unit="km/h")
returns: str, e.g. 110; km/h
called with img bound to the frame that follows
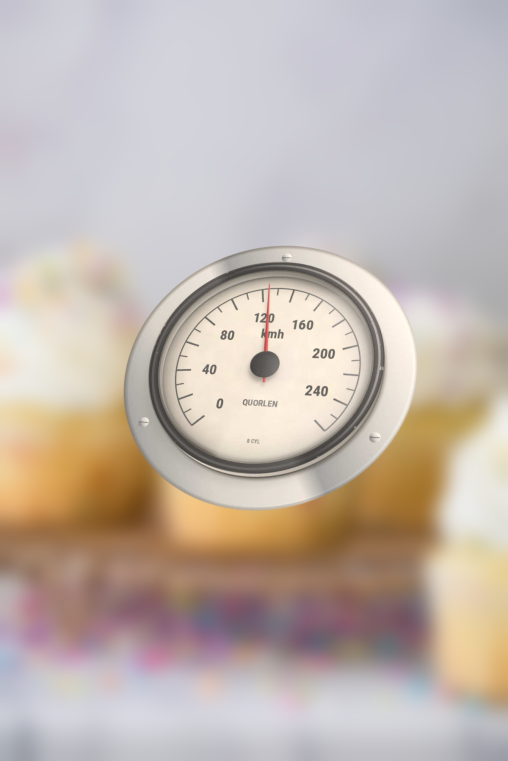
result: 125; km/h
